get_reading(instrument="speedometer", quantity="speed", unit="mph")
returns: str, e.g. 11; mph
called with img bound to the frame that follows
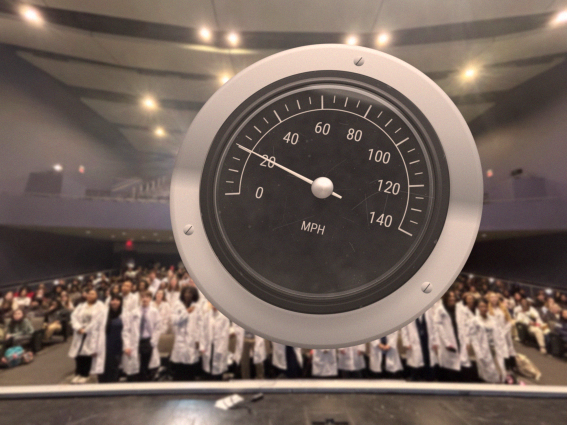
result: 20; mph
